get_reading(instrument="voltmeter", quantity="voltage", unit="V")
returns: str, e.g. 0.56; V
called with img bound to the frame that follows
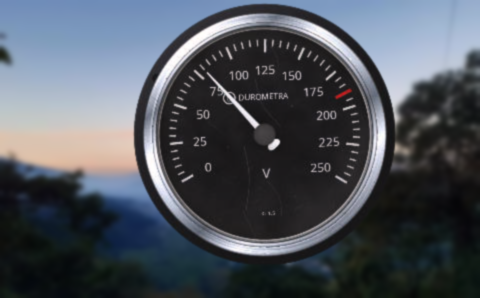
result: 80; V
